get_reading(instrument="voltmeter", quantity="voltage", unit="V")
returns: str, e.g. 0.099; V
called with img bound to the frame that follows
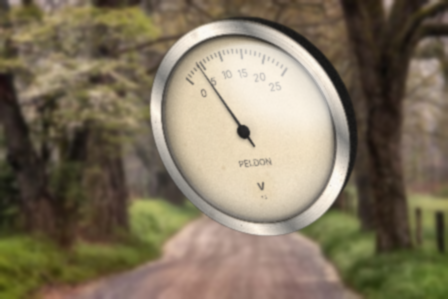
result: 5; V
